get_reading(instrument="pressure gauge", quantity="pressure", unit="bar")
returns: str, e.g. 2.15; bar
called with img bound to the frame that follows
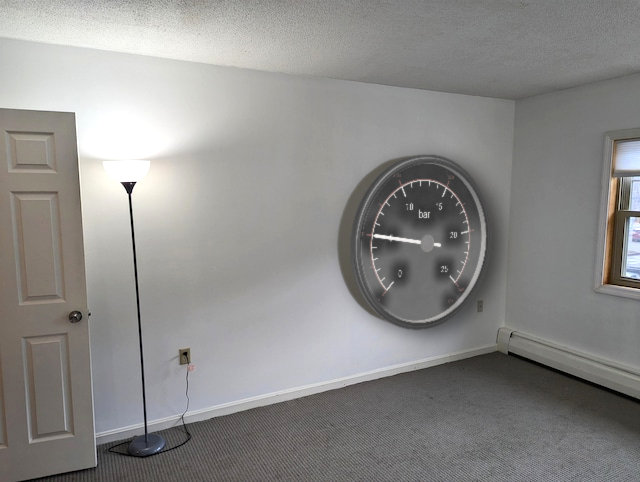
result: 5; bar
